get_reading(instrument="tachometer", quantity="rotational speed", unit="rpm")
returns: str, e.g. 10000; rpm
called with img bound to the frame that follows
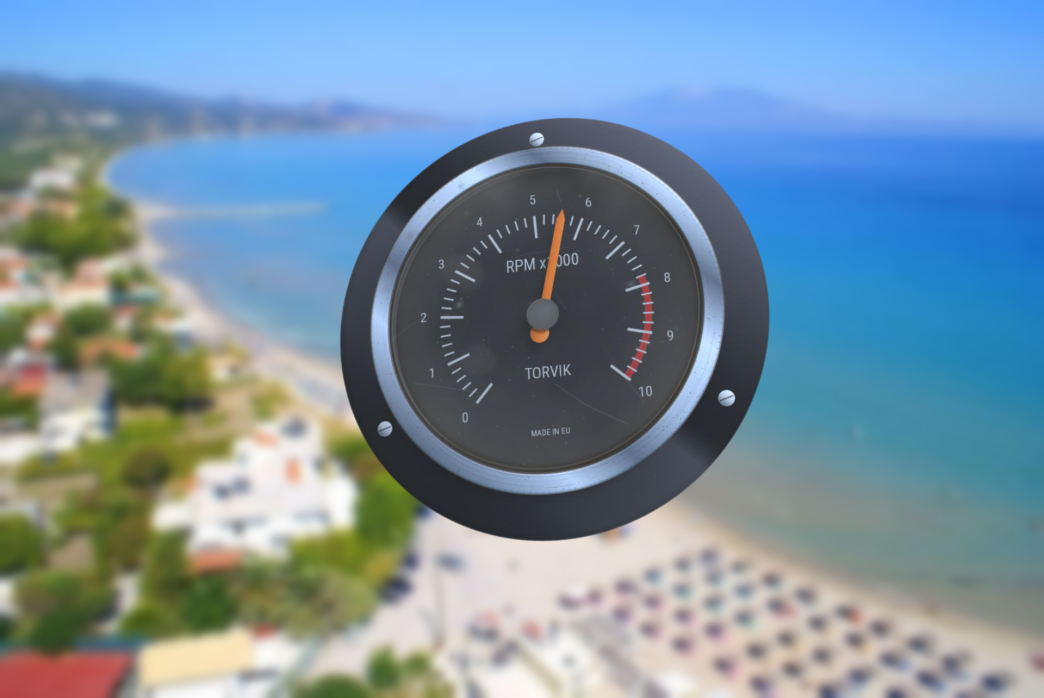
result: 5600; rpm
